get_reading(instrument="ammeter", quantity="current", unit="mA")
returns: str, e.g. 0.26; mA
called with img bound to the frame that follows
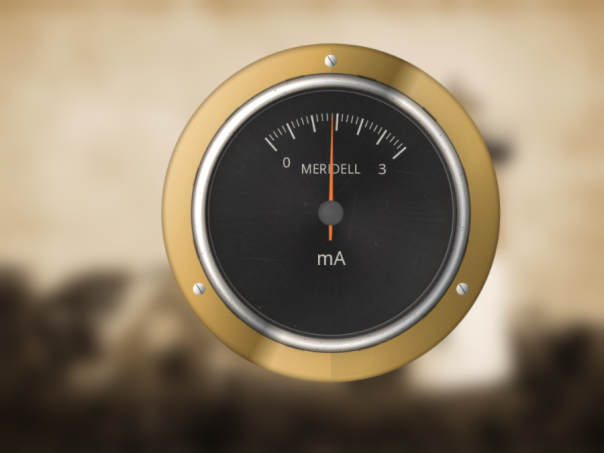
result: 1.4; mA
